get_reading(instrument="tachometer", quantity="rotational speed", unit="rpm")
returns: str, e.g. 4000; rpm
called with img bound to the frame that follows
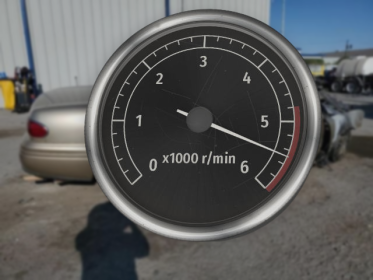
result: 5500; rpm
